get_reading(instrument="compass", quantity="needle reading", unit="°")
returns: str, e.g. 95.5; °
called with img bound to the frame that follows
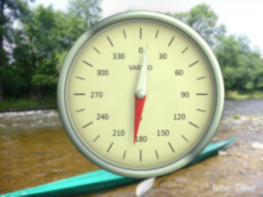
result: 187.5; °
